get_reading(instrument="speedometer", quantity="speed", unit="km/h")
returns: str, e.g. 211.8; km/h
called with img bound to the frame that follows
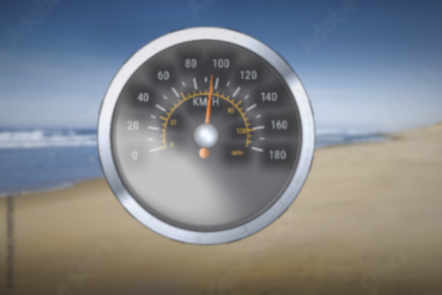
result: 95; km/h
